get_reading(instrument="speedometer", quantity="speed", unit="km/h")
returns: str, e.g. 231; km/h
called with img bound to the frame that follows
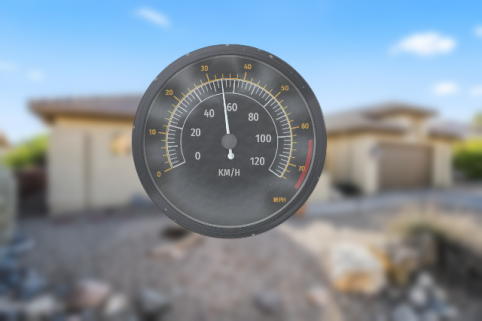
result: 54; km/h
